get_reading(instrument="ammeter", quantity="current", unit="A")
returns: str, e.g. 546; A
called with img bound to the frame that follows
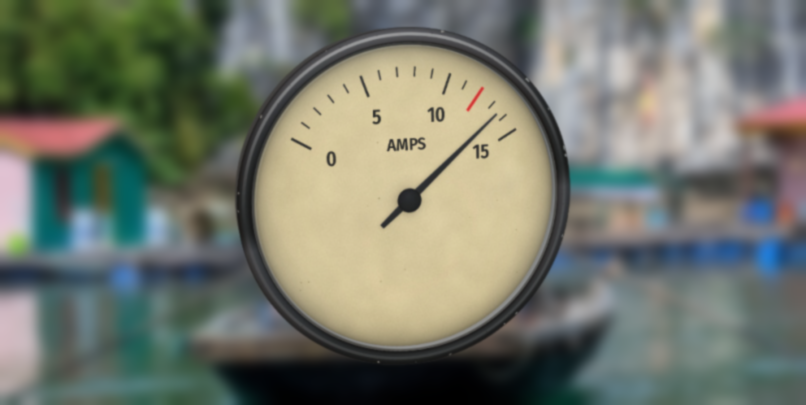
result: 13.5; A
